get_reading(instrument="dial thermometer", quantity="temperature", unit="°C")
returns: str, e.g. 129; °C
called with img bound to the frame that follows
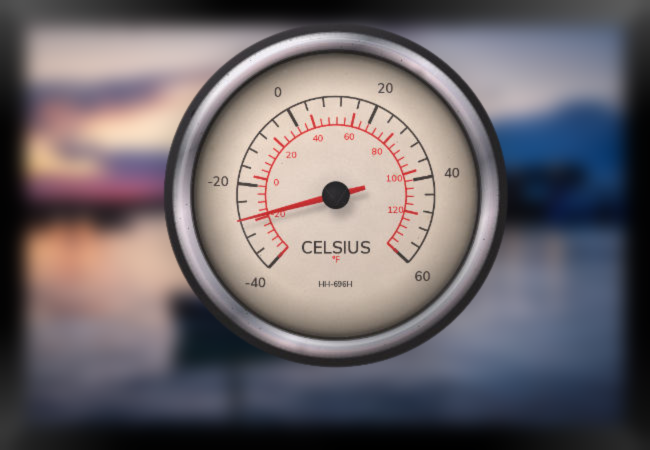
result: -28; °C
